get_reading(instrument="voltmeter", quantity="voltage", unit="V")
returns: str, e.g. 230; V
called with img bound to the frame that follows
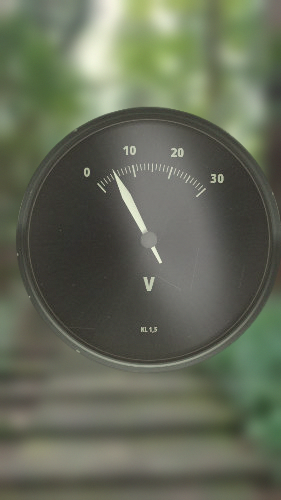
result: 5; V
